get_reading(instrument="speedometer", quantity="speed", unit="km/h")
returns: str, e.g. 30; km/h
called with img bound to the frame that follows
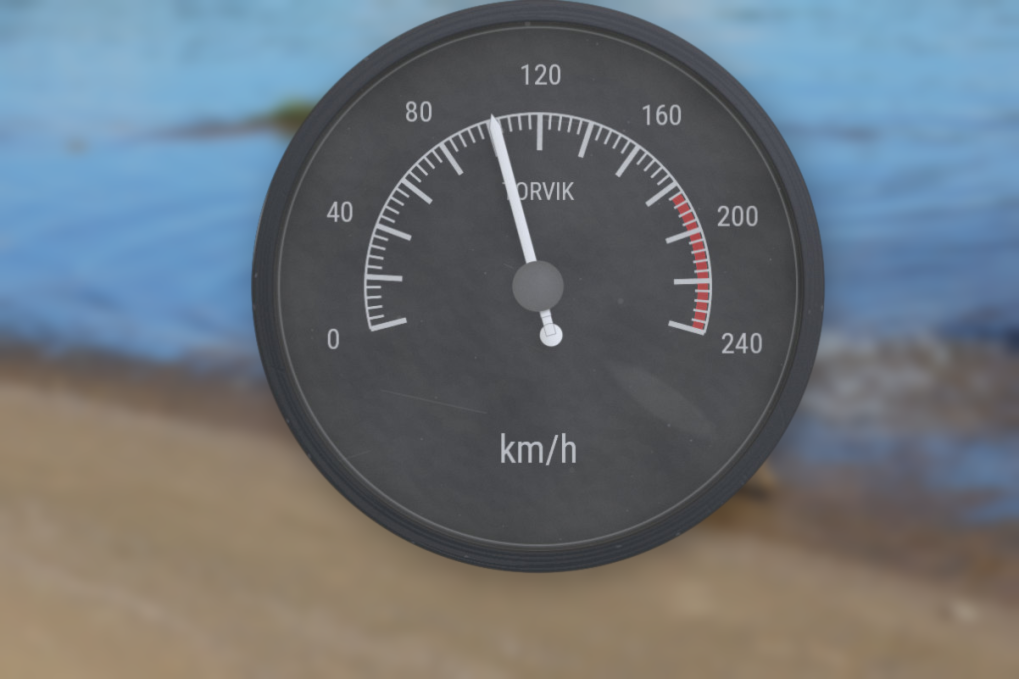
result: 102; km/h
